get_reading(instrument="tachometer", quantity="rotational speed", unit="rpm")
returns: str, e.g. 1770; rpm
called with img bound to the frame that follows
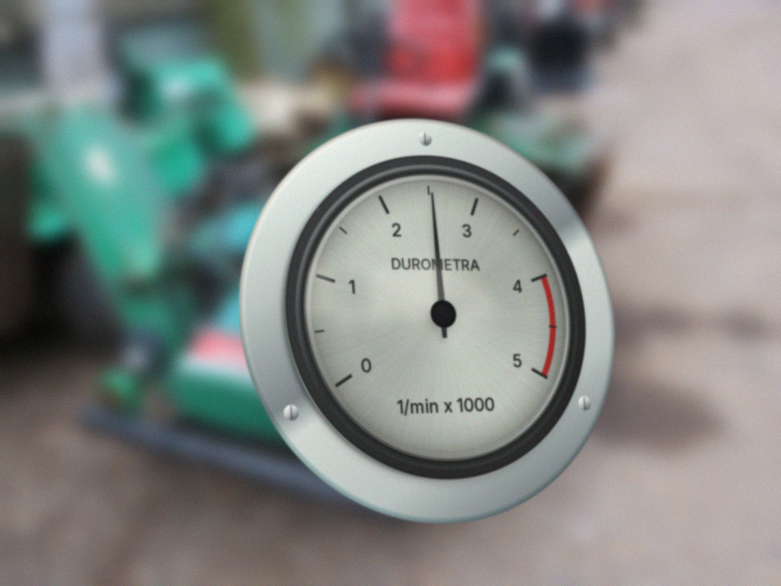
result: 2500; rpm
